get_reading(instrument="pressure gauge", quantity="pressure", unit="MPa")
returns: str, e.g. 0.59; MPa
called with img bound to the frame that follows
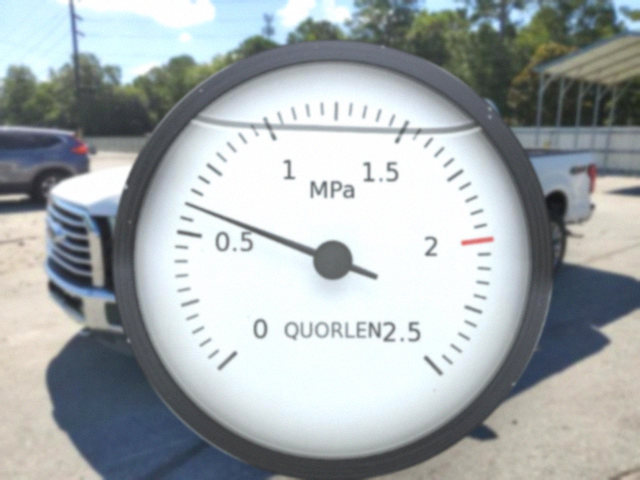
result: 0.6; MPa
